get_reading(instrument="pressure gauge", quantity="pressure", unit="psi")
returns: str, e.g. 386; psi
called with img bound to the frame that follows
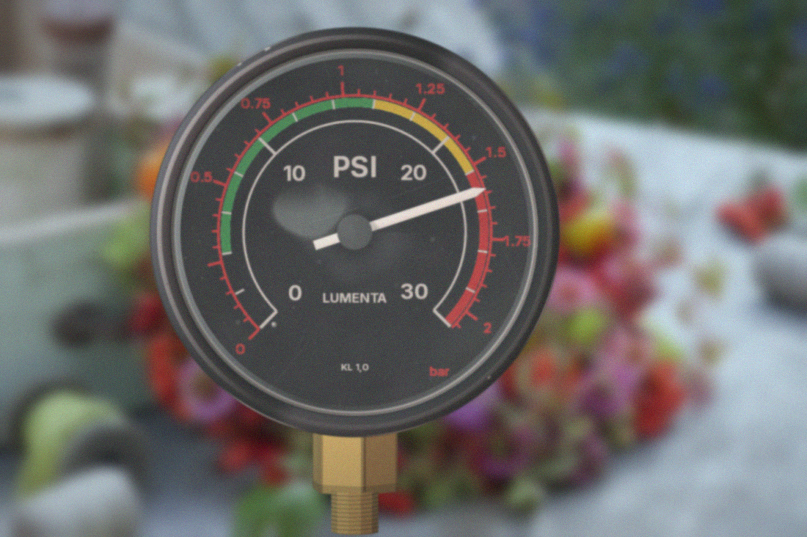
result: 23; psi
